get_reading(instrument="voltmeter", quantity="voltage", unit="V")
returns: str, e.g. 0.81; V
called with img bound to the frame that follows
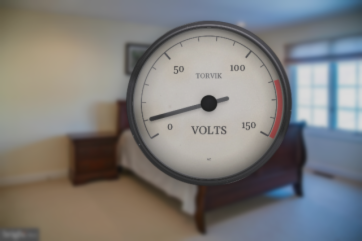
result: 10; V
